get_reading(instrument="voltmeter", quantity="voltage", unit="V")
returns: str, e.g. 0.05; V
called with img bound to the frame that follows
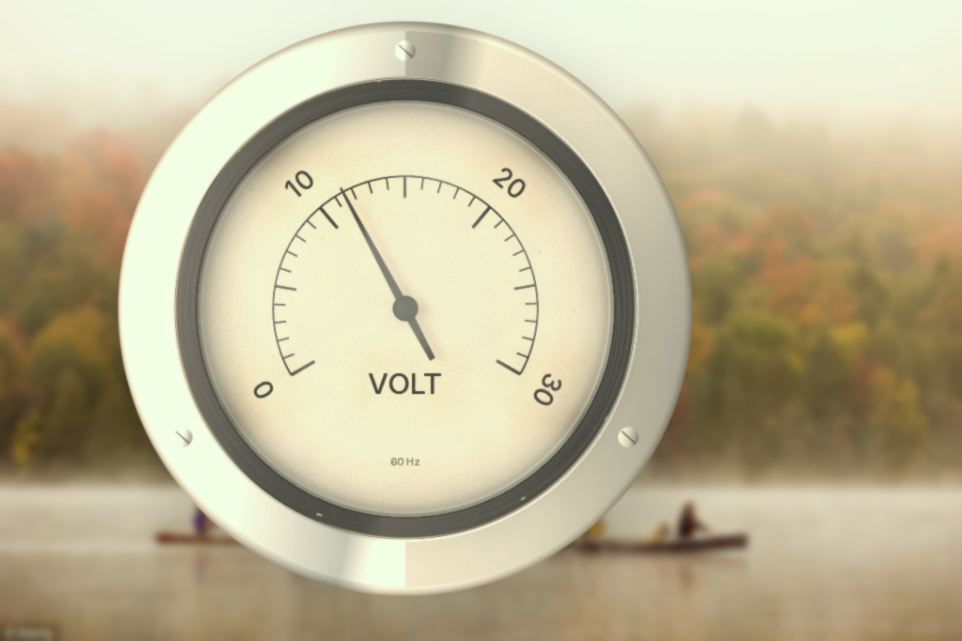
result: 11.5; V
